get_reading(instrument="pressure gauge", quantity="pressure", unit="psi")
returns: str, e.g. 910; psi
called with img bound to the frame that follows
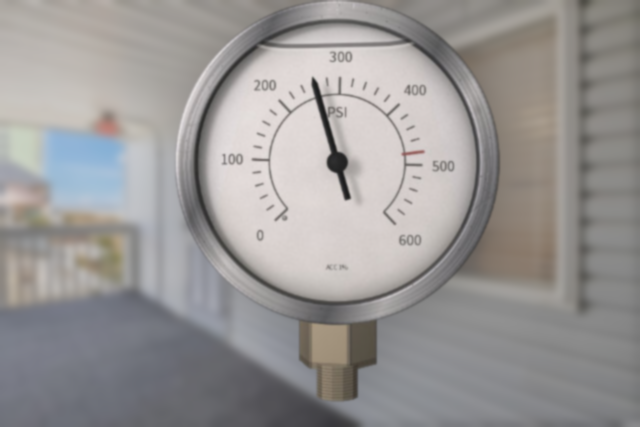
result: 260; psi
